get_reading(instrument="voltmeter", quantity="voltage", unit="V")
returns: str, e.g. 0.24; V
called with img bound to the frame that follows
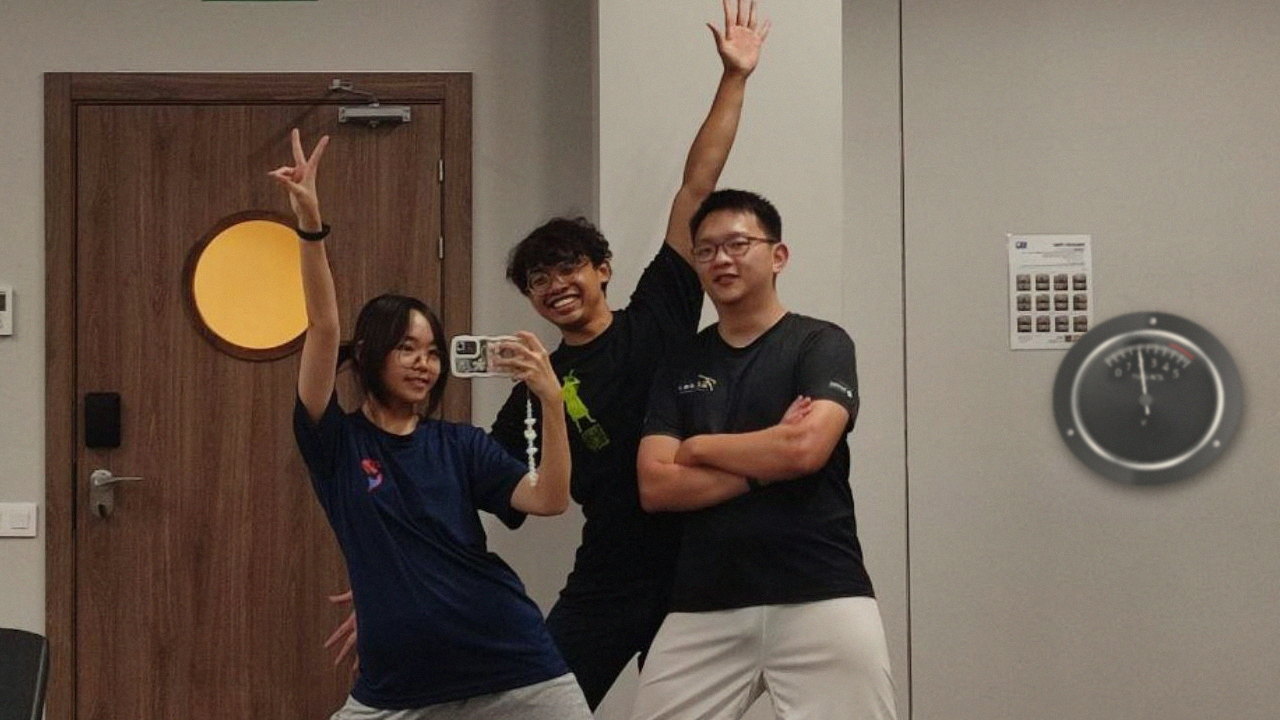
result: 2; V
